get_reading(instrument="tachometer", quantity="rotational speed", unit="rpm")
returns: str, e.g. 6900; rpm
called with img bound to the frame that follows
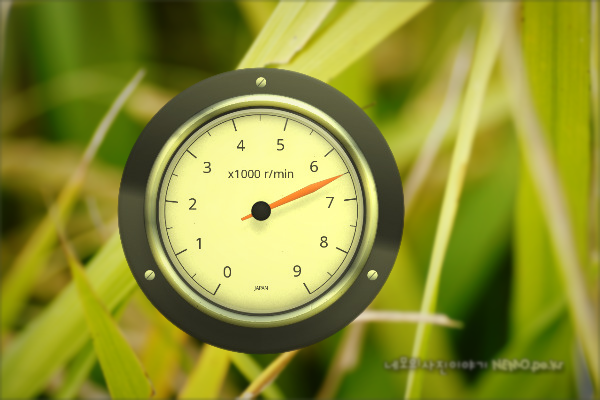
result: 6500; rpm
